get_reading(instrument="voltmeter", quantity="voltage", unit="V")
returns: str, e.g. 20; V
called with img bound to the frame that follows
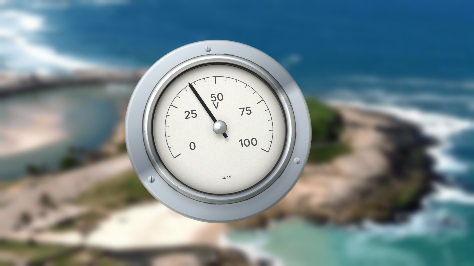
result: 37.5; V
